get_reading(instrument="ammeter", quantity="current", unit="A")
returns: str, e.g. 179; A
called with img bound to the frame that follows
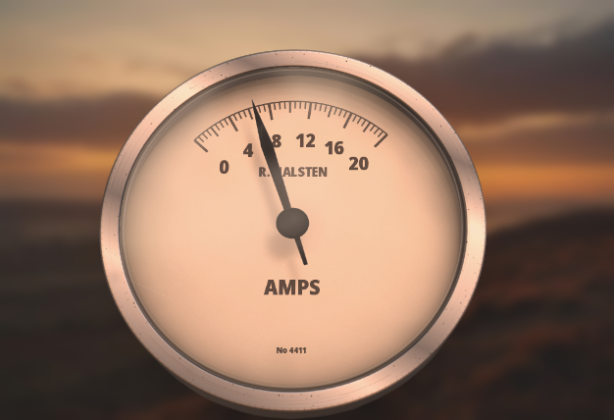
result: 6.5; A
